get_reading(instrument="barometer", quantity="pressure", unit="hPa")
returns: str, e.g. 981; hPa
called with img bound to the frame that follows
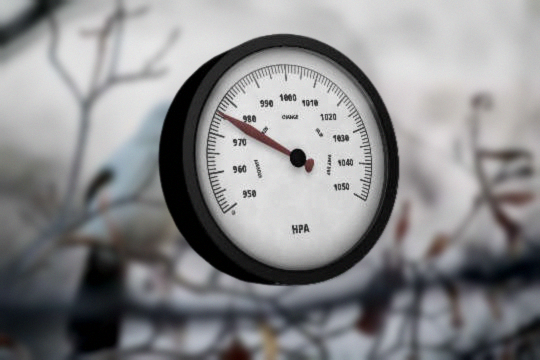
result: 975; hPa
